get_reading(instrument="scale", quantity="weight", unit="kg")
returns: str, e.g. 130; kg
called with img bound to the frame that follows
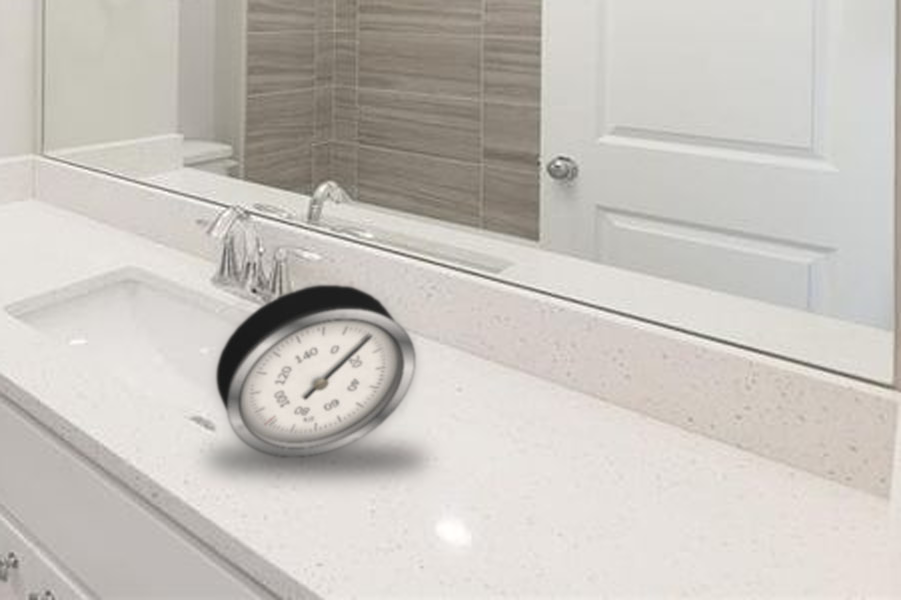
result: 10; kg
